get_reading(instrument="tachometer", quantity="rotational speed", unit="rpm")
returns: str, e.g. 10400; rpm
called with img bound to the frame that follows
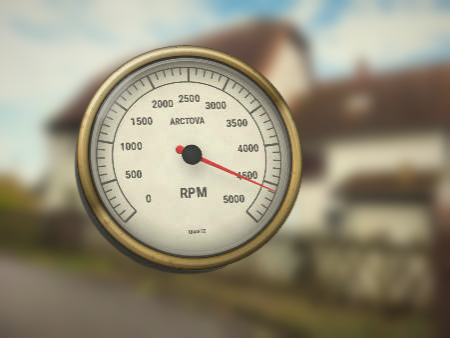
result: 4600; rpm
